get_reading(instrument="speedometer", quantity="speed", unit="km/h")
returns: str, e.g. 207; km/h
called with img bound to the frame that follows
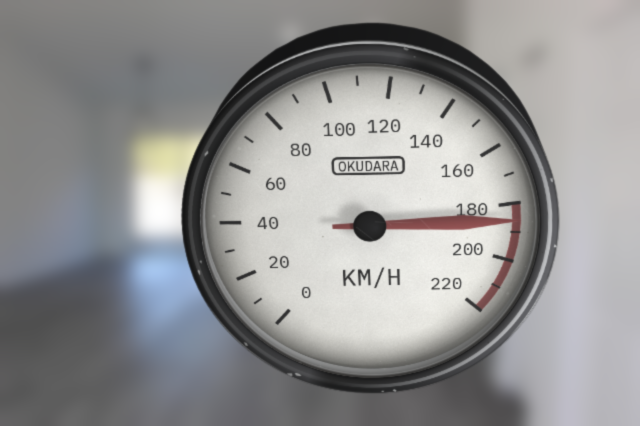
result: 185; km/h
